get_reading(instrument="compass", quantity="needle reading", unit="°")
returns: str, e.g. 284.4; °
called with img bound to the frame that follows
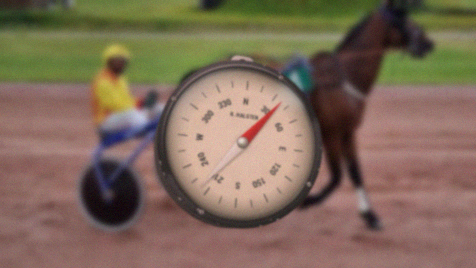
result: 37.5; °
